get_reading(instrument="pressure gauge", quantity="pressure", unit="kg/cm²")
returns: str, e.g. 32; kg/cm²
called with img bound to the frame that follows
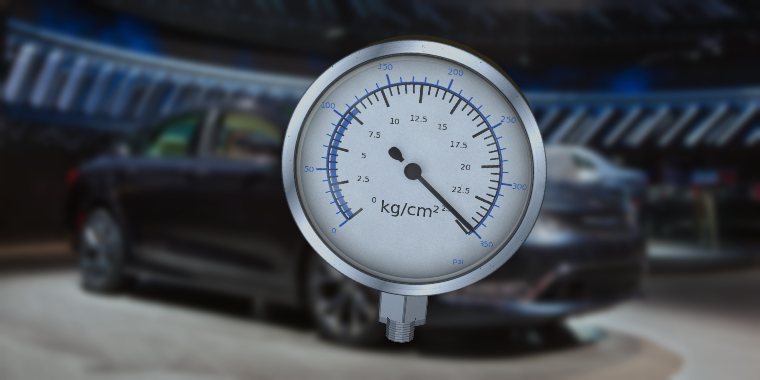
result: 24.5; kg/cm²
